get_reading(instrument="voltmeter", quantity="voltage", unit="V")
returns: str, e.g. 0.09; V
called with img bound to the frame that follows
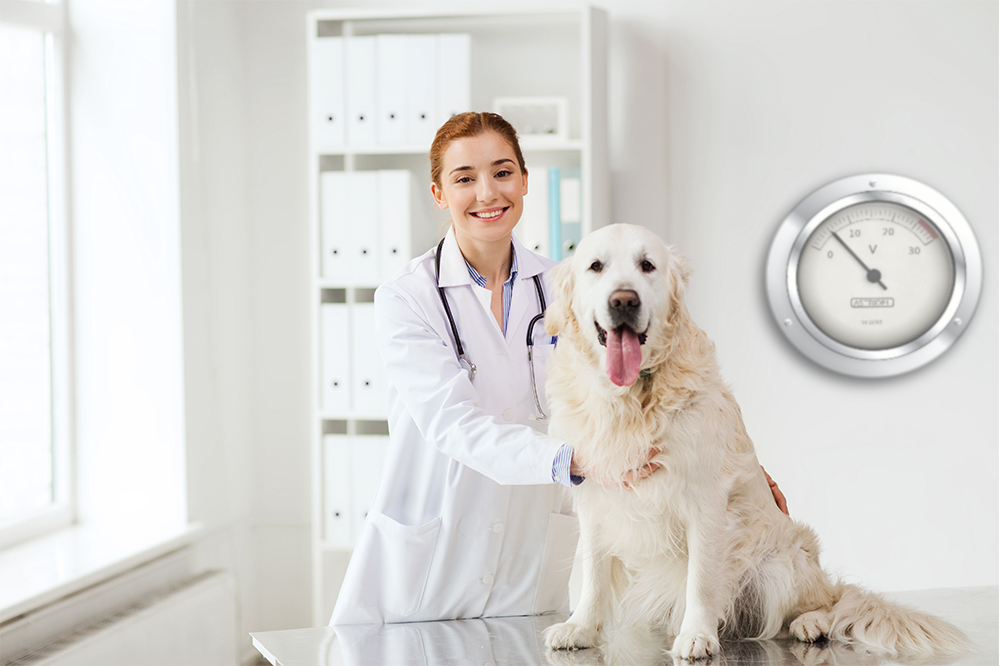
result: 5; V
